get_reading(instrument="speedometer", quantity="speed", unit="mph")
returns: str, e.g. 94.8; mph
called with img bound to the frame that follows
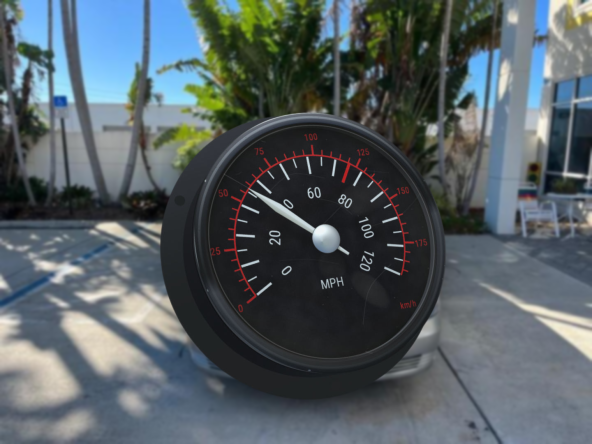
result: 35; mph
